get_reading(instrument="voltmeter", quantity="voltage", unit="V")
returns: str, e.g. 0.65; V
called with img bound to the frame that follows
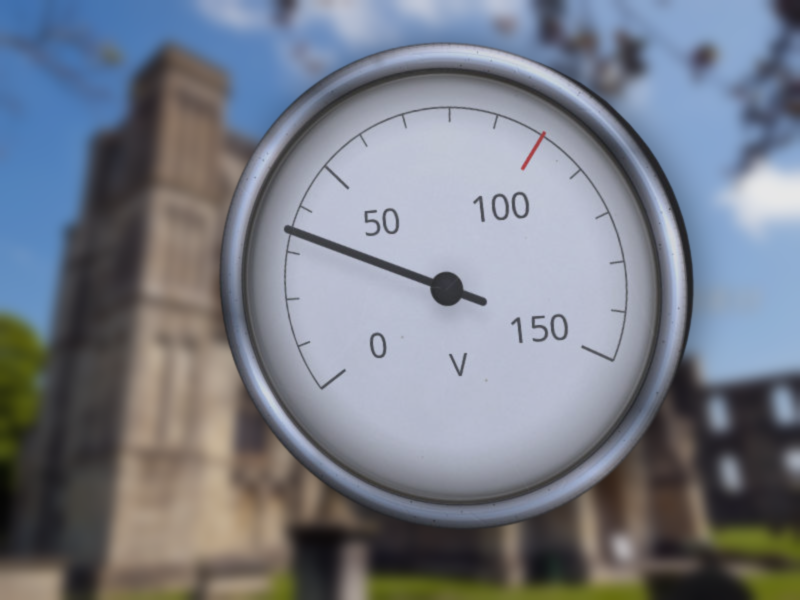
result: 35; V
